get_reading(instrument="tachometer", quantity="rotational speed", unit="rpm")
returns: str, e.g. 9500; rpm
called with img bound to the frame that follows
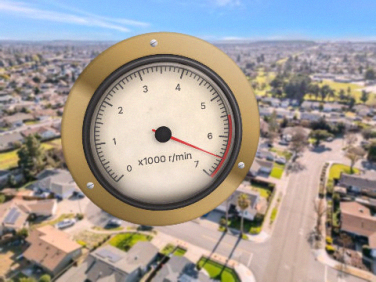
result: 6500; rpm
